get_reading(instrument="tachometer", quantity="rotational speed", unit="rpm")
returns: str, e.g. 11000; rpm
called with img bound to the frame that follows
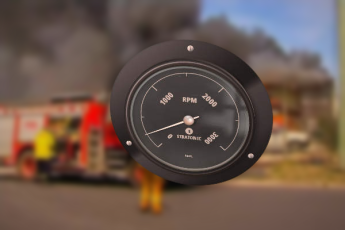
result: 250; rpm
